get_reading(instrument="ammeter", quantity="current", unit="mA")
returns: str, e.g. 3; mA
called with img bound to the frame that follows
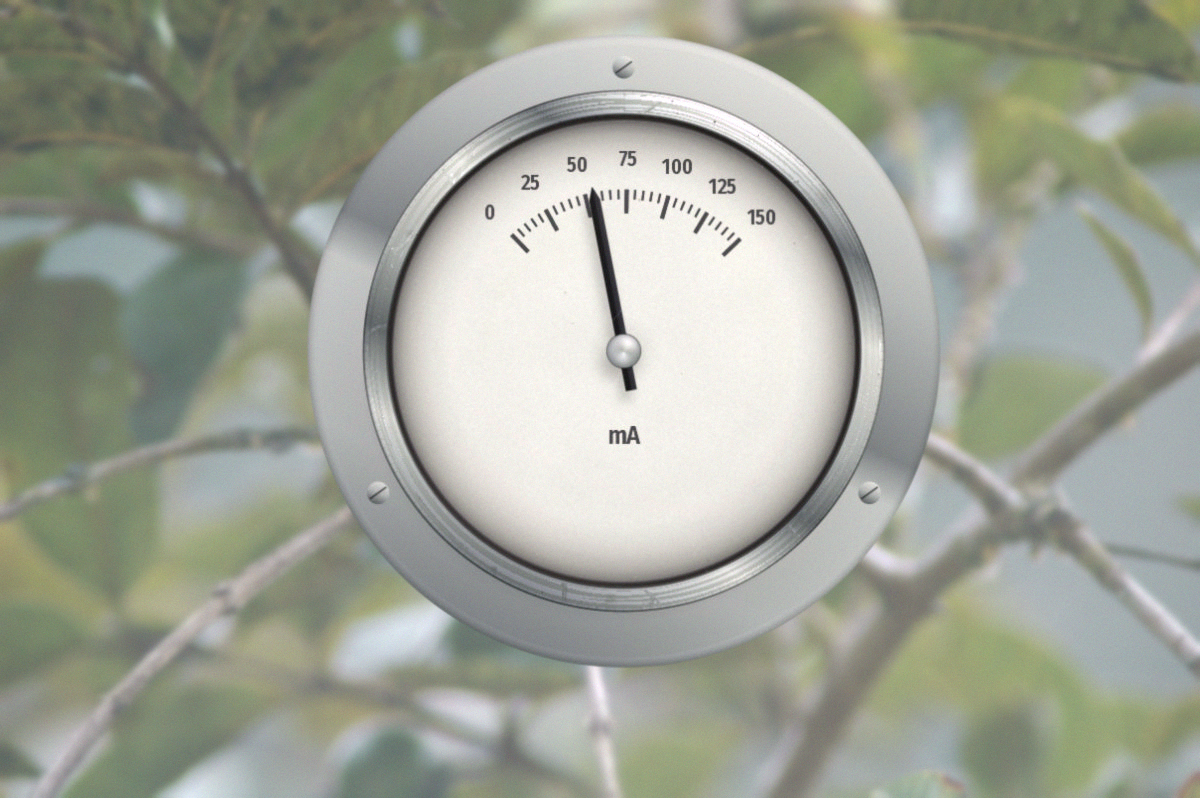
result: 55; mA
